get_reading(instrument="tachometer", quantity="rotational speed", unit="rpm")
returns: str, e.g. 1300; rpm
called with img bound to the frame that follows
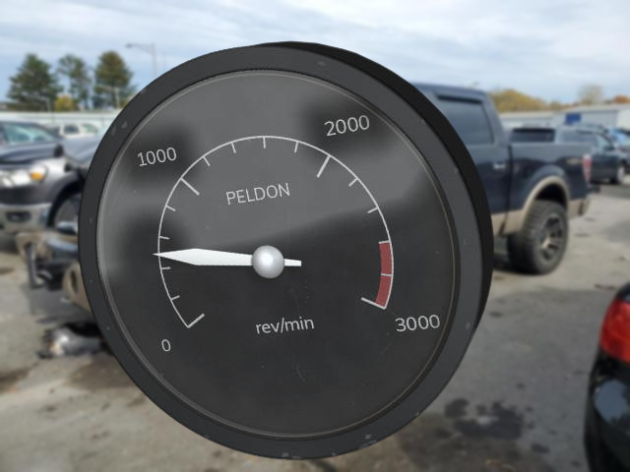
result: 500; rpm
